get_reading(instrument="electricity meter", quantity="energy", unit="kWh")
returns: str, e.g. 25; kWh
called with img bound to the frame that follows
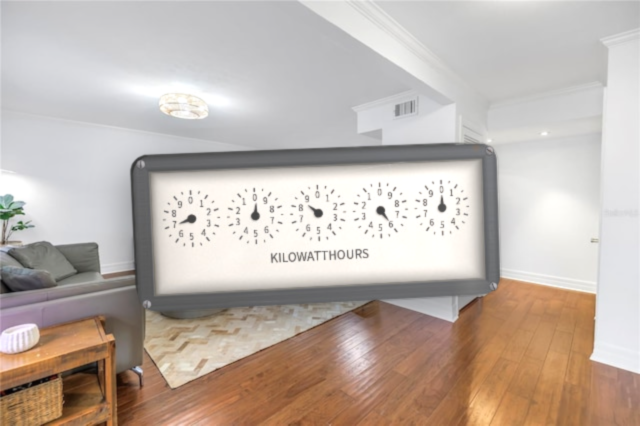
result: 69860; kWh
